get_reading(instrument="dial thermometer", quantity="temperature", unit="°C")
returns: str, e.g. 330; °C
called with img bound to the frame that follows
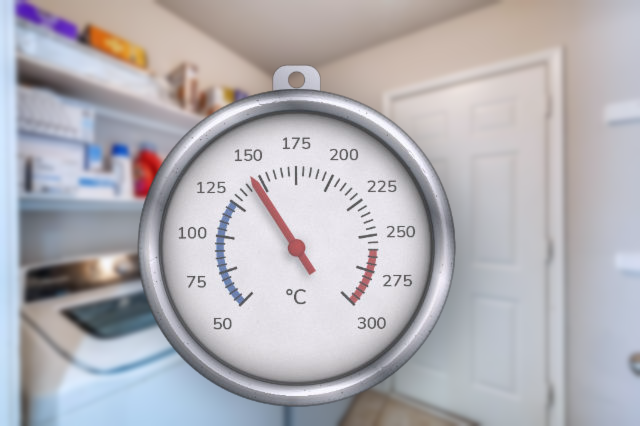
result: 145; °C
